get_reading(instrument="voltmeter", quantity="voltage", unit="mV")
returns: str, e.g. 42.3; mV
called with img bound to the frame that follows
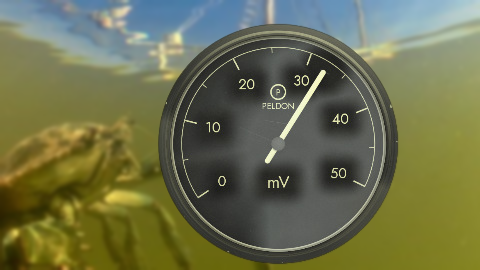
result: 32.5; mV
